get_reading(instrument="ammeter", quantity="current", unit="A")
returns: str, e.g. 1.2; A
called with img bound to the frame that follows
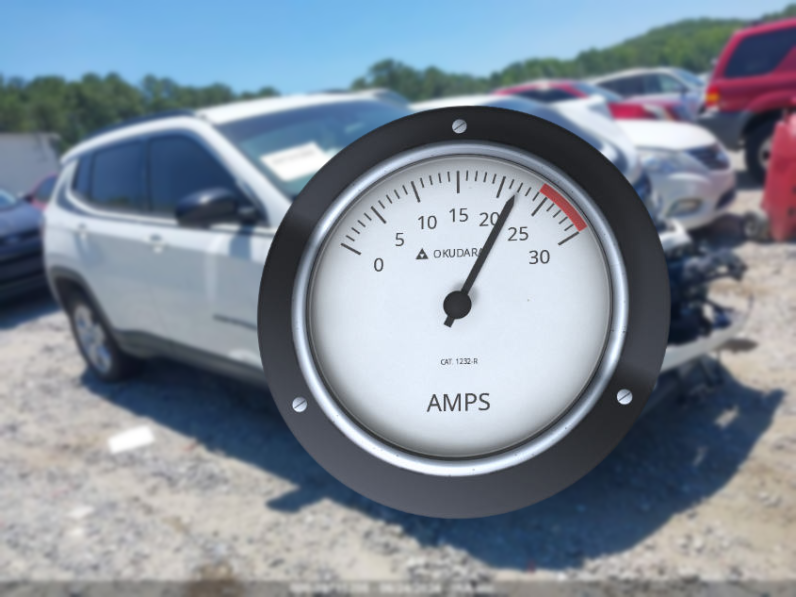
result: 22; A
